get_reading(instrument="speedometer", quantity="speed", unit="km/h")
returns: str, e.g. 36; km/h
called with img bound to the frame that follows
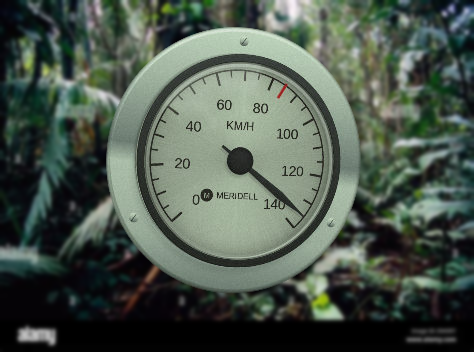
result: 135; km/h
